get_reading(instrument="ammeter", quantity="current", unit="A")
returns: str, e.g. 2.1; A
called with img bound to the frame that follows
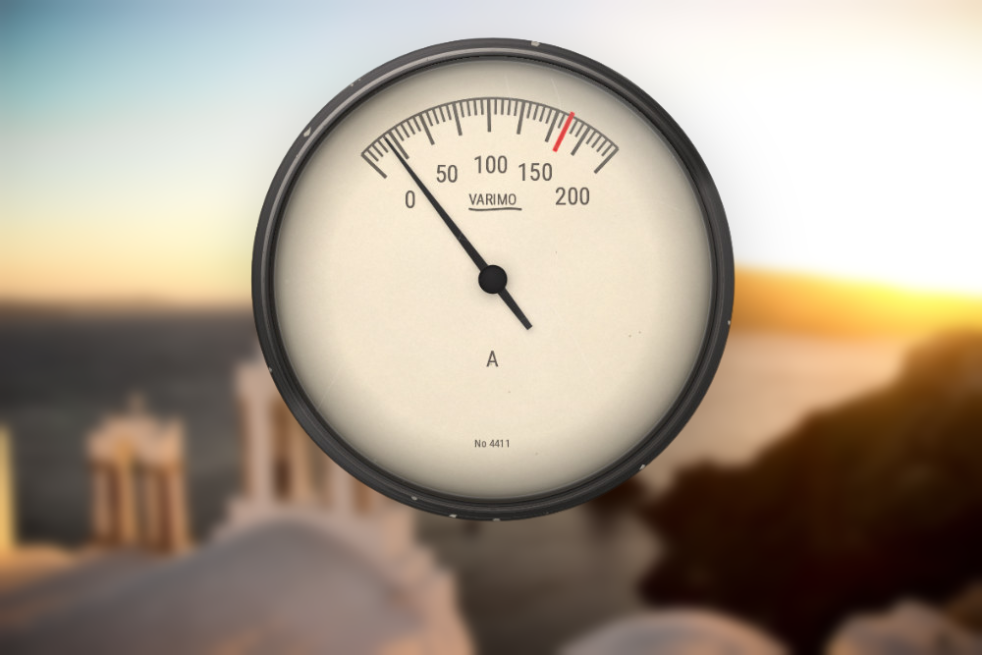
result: 20; A
